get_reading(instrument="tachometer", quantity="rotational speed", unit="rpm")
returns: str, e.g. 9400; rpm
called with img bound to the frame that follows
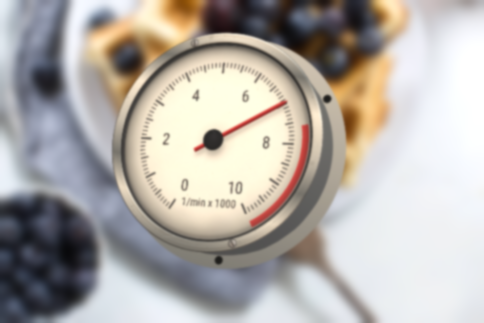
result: 7000; rpm
